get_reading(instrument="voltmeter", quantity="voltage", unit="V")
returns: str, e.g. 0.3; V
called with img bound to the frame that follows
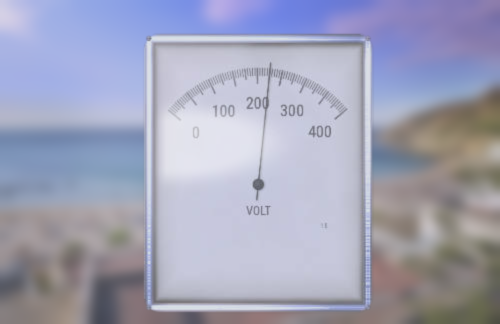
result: 225; V
